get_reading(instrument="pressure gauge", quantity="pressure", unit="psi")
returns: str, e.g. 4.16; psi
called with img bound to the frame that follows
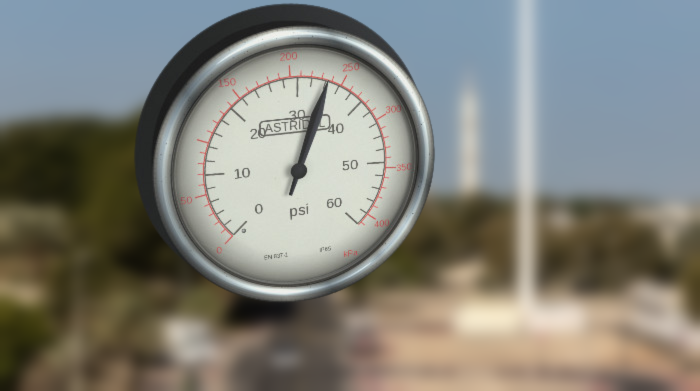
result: 34; psi
